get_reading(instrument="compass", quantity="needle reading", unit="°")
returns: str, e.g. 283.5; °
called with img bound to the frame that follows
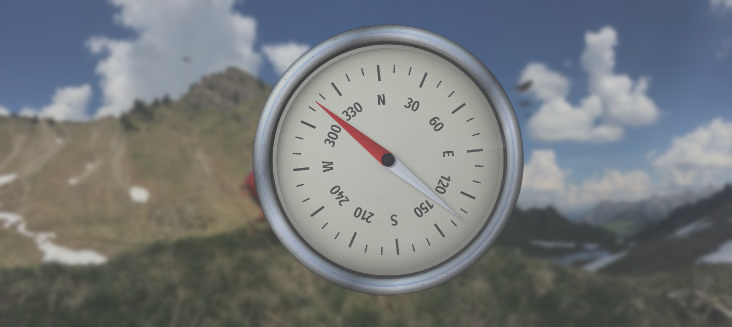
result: 315; °
